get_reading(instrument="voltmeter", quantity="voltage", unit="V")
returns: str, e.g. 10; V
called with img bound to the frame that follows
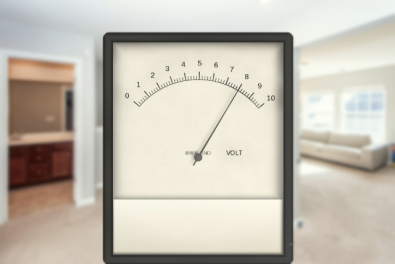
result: 8; V
